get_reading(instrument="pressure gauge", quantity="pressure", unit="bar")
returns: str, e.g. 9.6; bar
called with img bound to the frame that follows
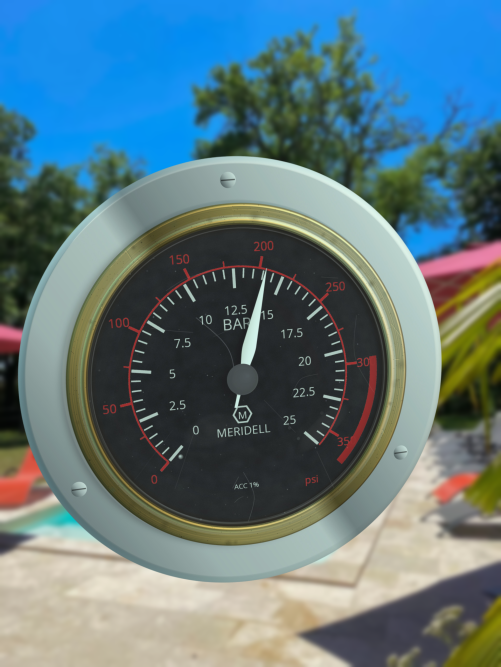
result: 14; bar
